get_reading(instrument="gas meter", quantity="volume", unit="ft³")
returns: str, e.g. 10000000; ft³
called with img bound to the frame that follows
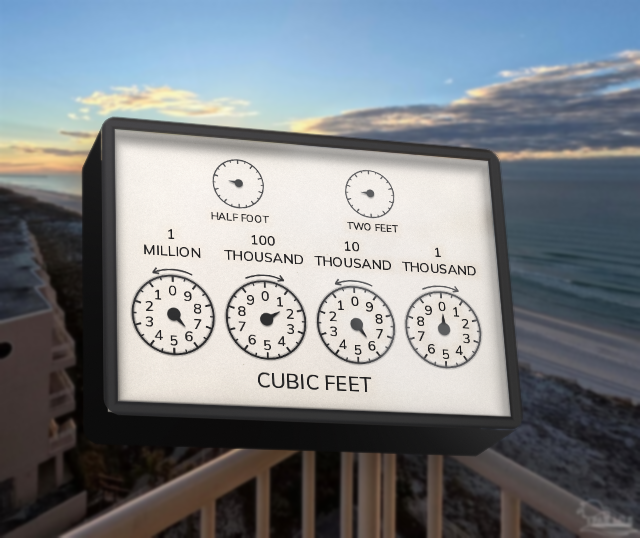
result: 616000; ft³
